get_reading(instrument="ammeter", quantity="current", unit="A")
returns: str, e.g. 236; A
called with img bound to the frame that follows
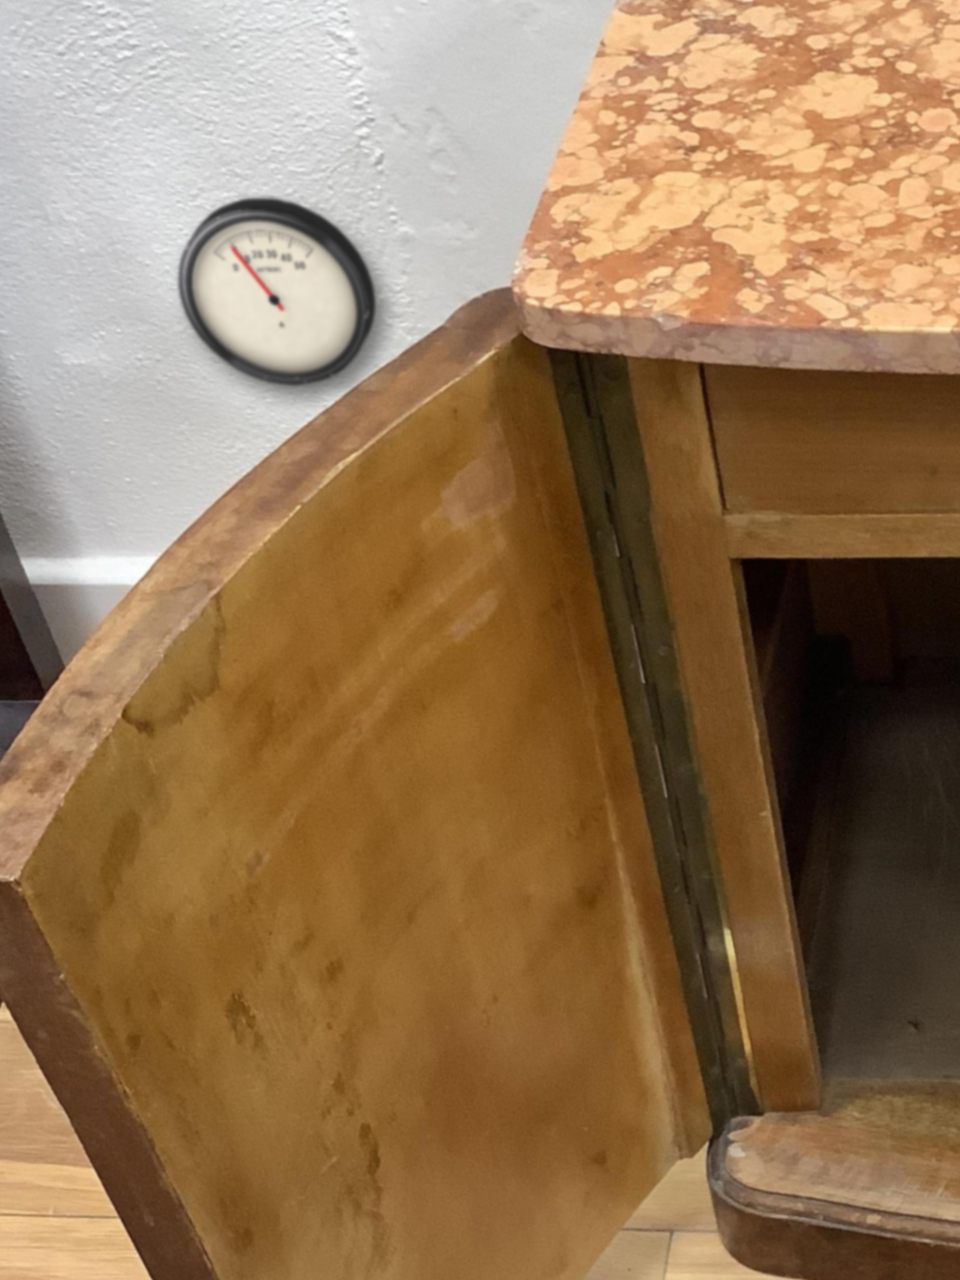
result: 10; A
